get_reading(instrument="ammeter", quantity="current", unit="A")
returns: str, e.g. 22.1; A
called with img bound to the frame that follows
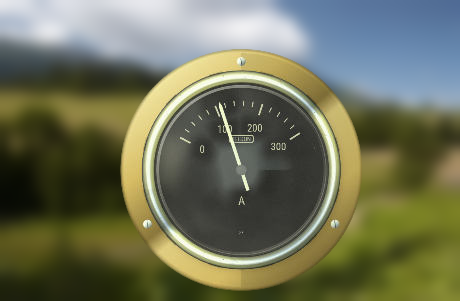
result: 110; A
